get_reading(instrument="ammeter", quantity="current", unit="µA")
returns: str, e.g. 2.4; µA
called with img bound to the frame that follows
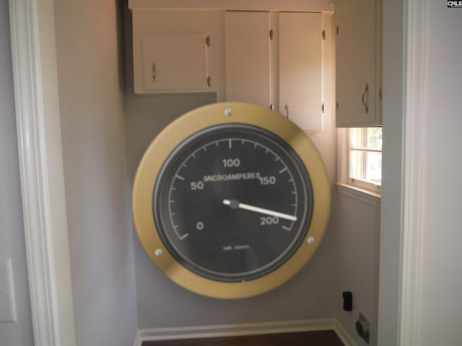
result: 190; µA
